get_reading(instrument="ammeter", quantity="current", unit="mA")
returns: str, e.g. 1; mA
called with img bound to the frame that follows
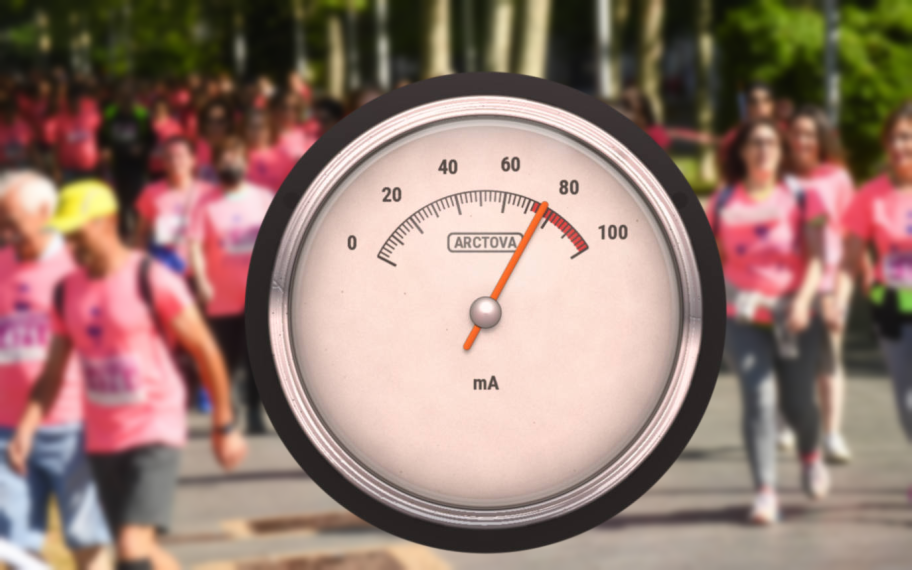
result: 76; mA
